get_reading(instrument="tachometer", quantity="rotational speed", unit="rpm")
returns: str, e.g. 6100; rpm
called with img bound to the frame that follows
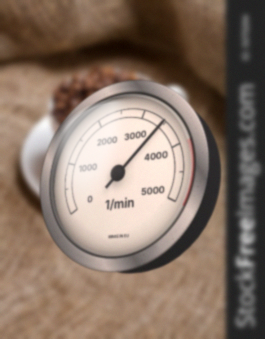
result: 3500; rpm
